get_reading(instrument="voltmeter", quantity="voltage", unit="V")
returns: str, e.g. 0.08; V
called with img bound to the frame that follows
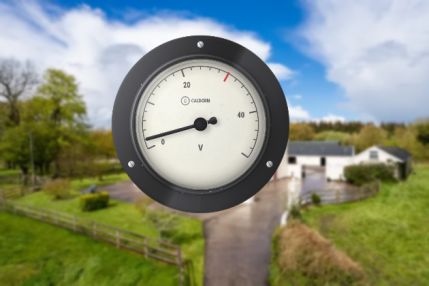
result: 2; V
